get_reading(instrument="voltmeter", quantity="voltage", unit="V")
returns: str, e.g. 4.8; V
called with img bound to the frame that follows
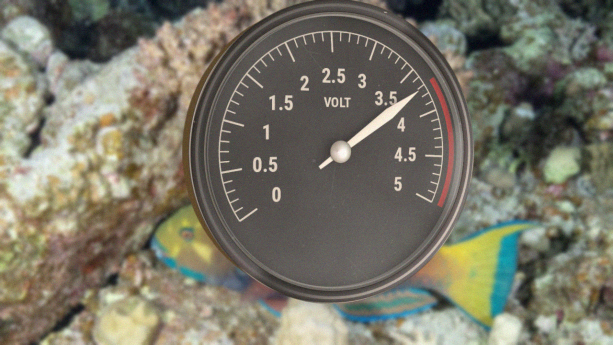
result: 3.7; V
